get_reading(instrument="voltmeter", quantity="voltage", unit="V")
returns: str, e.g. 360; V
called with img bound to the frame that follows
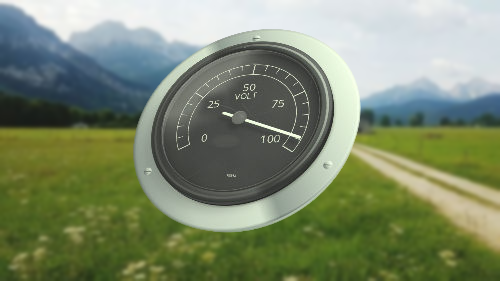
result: 95; V
